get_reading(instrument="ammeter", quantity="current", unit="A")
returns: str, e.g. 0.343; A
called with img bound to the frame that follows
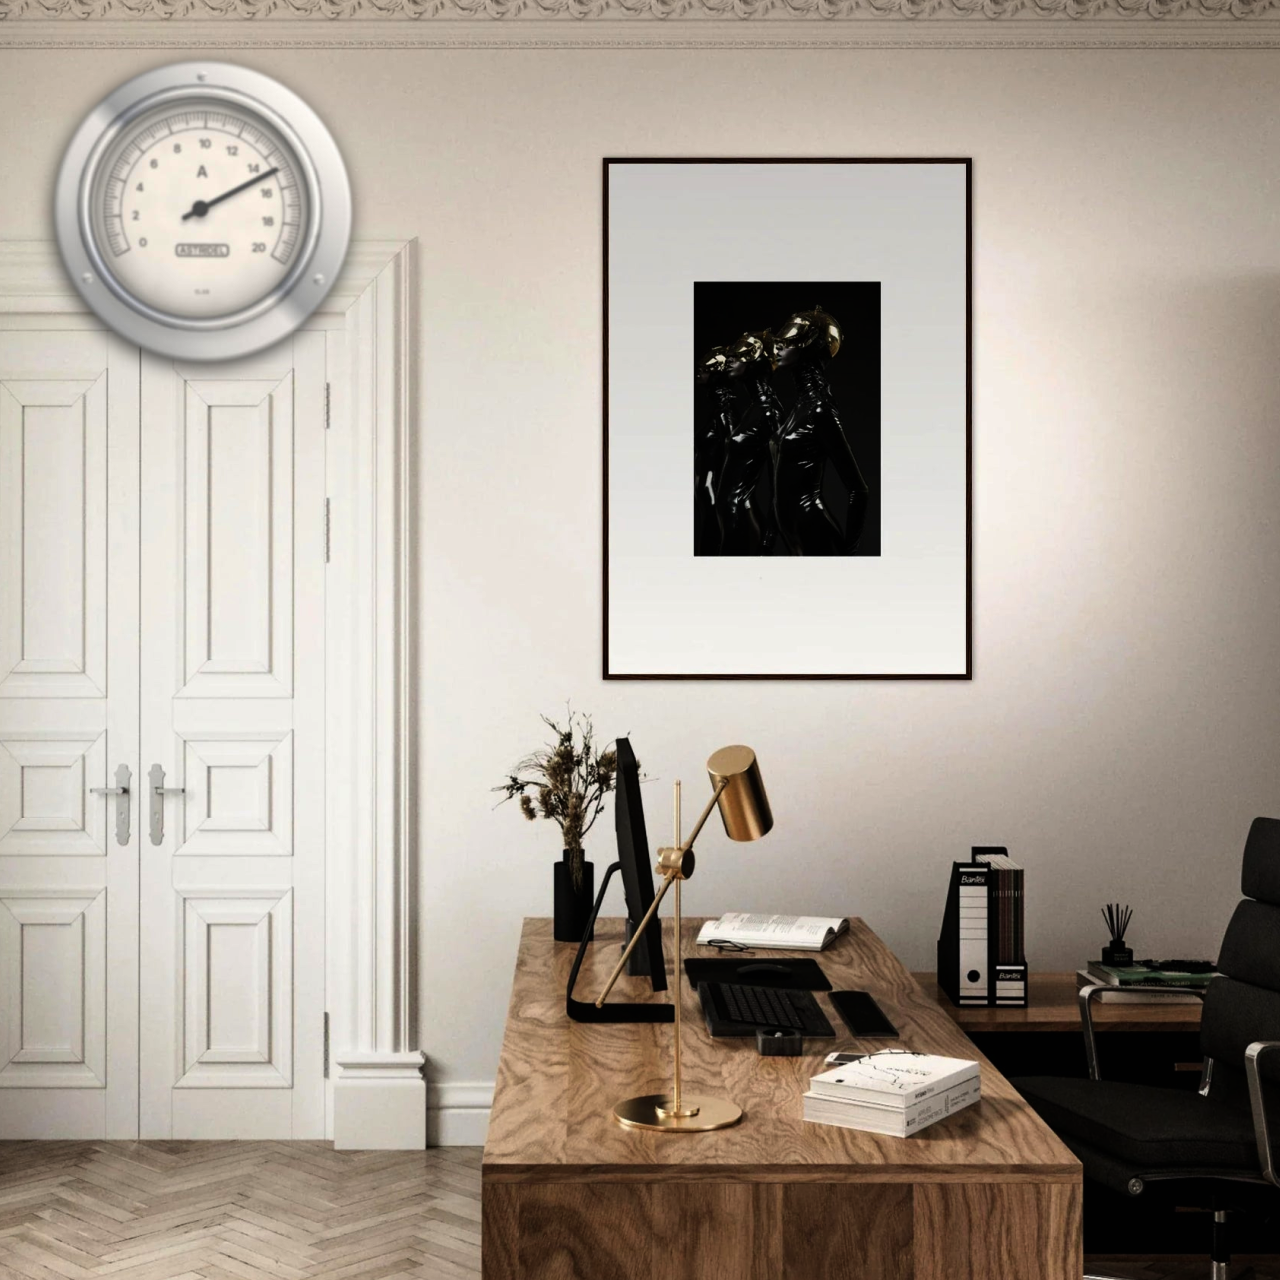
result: 15; A
